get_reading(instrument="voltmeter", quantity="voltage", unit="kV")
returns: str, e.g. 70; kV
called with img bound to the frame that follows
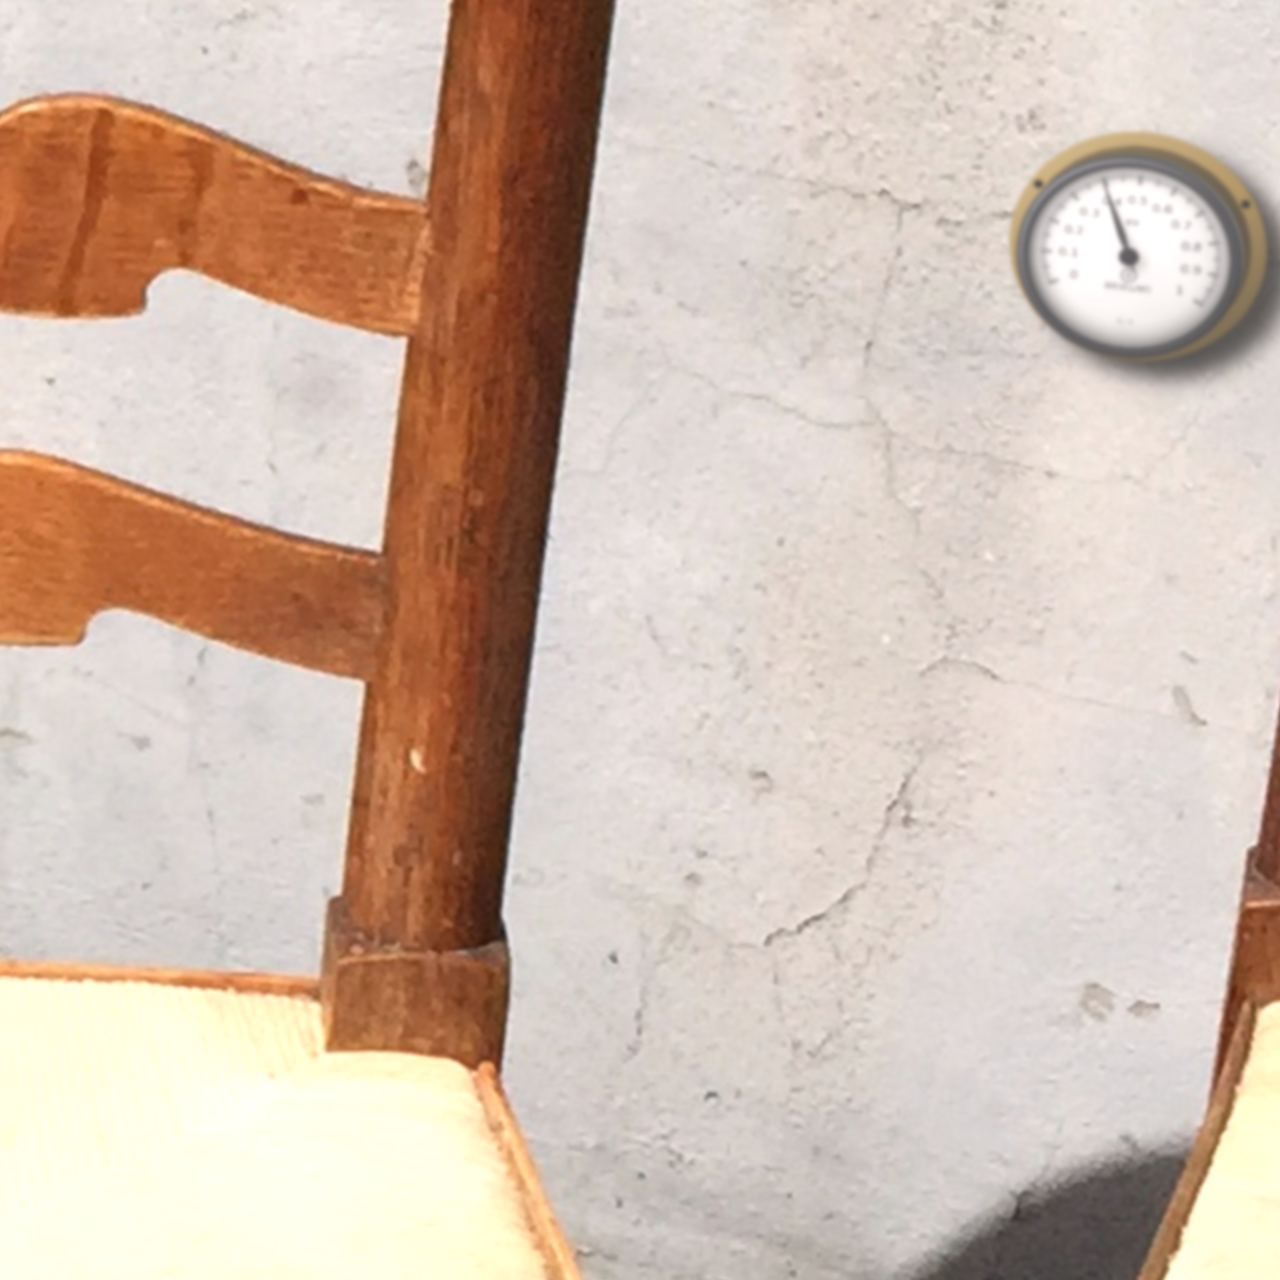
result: 0.4; kV
